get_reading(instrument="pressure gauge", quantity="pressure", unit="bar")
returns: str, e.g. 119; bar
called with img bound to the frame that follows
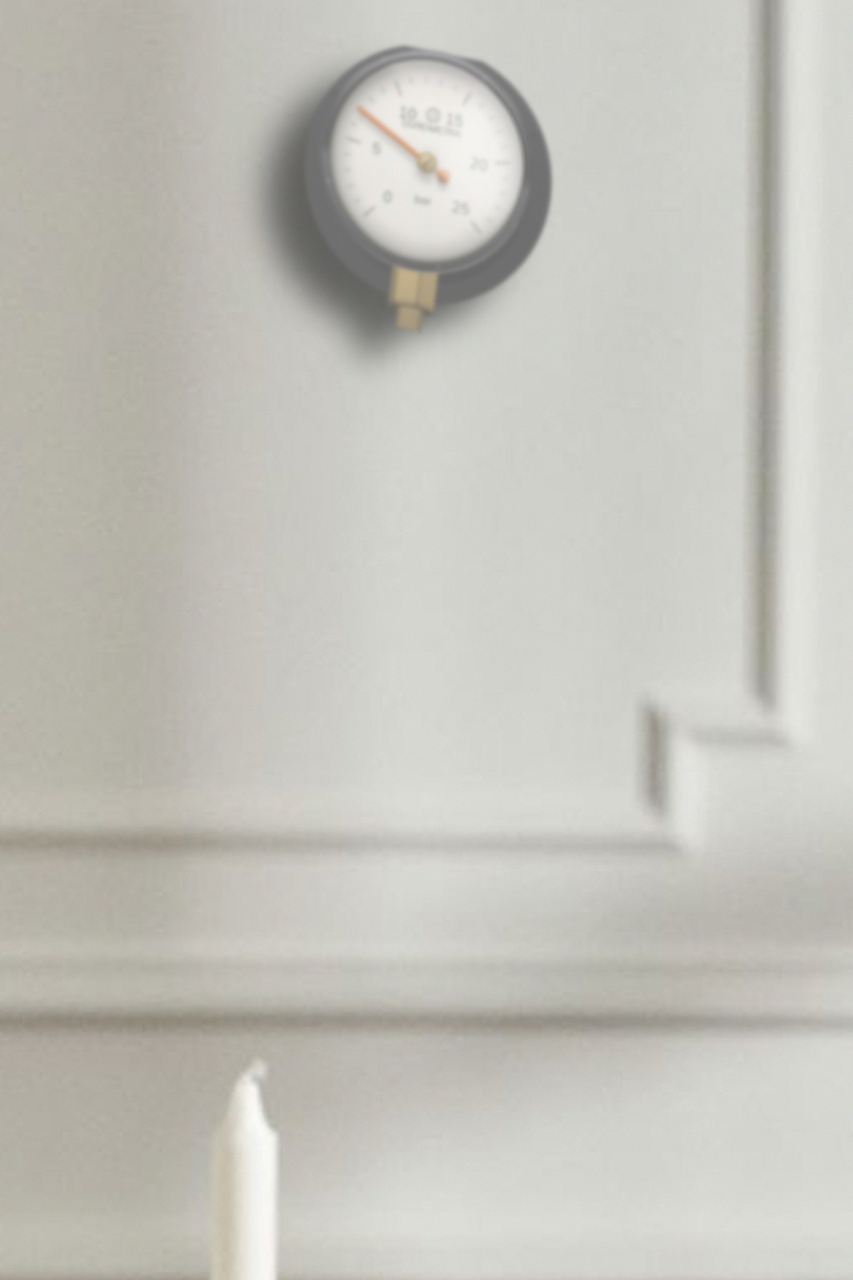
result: 7; bar
